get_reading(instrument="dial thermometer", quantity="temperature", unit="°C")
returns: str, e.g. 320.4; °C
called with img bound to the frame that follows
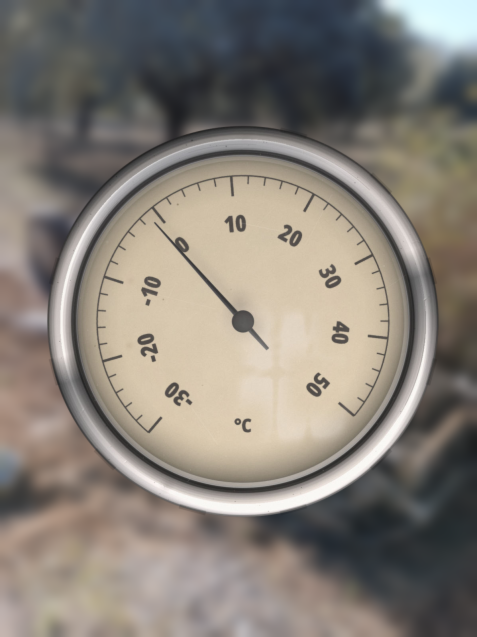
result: -1; °C
